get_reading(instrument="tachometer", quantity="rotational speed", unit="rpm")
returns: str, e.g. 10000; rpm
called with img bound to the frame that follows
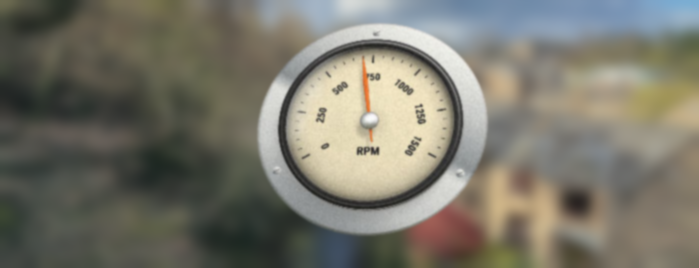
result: 700; rpm
